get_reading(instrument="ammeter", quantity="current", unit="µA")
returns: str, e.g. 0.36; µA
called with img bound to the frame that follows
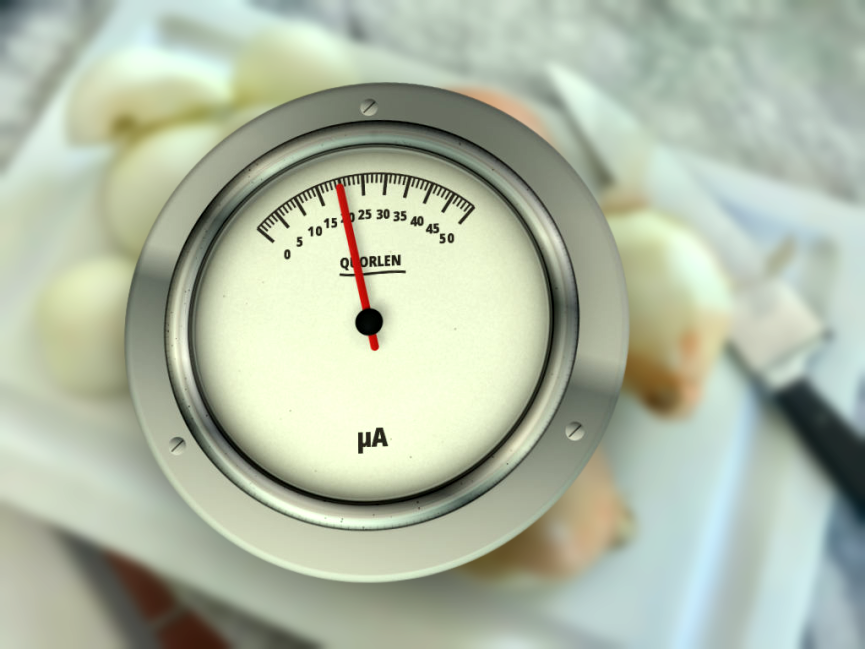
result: 20; µA
